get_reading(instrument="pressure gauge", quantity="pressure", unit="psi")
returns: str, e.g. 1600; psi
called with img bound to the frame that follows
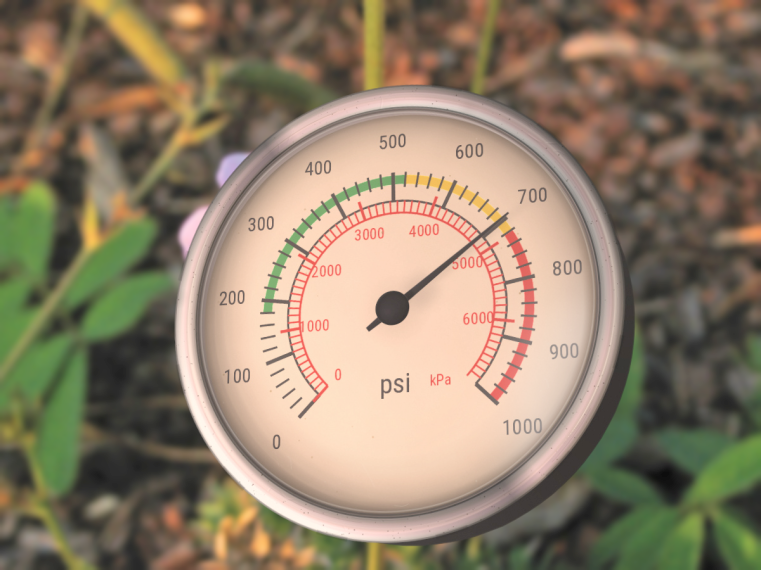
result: 700; psi
